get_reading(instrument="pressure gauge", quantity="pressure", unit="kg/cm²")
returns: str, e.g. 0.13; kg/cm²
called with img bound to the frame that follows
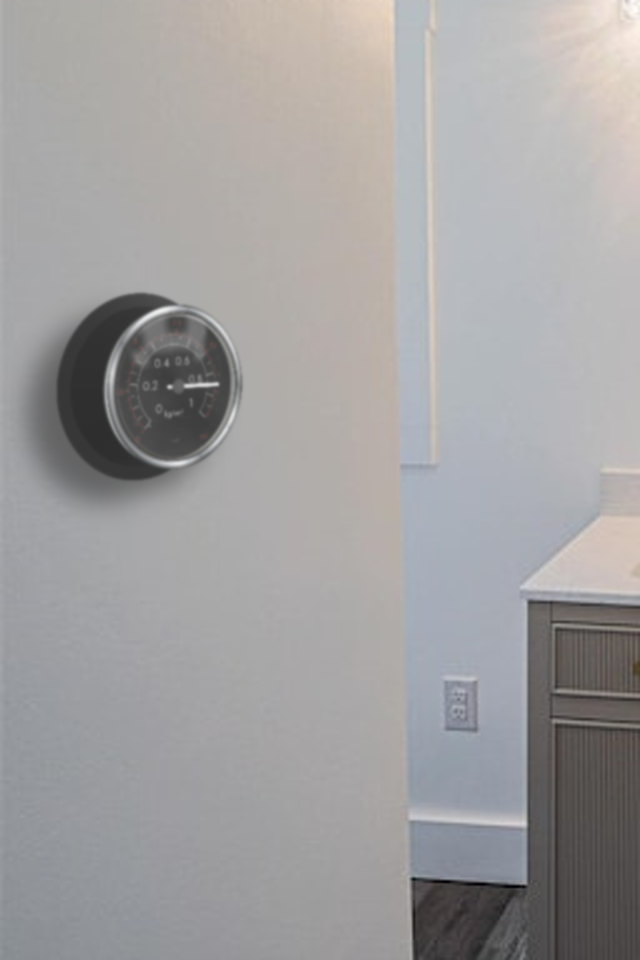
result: 0.85; kg/cm²
